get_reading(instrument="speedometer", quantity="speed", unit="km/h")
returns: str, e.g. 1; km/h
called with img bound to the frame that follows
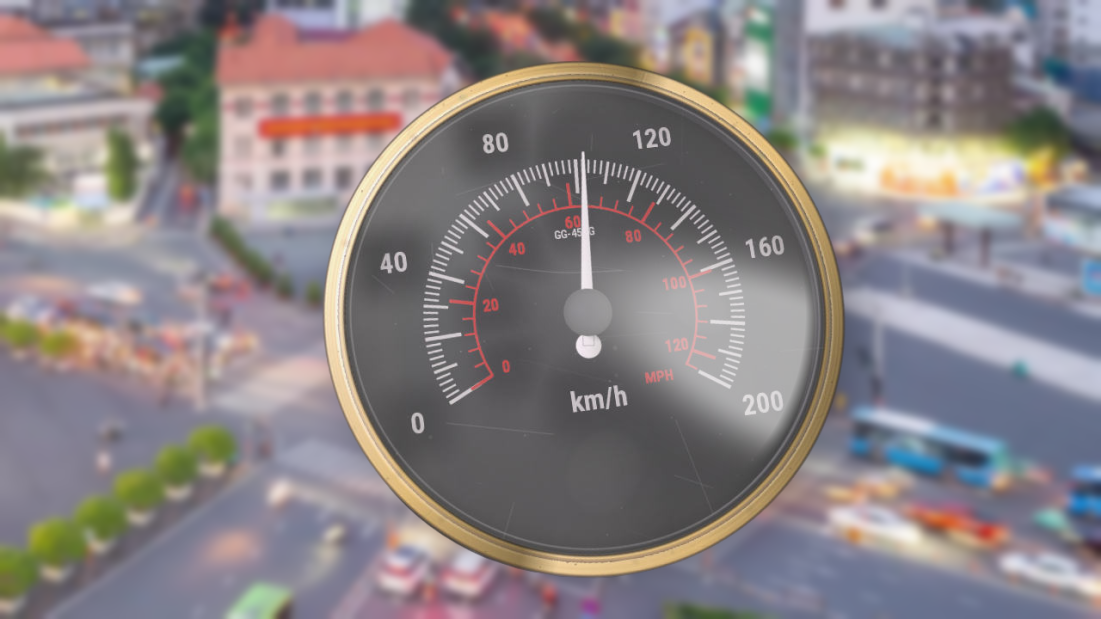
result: 102; km/h
